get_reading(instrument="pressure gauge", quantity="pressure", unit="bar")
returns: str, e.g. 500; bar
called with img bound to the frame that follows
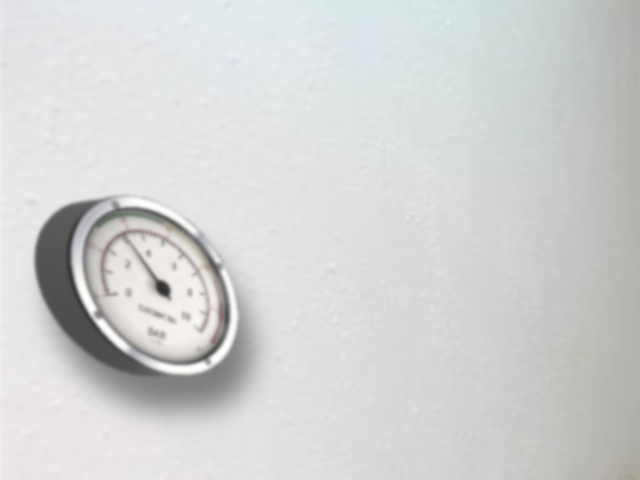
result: 3; bar
